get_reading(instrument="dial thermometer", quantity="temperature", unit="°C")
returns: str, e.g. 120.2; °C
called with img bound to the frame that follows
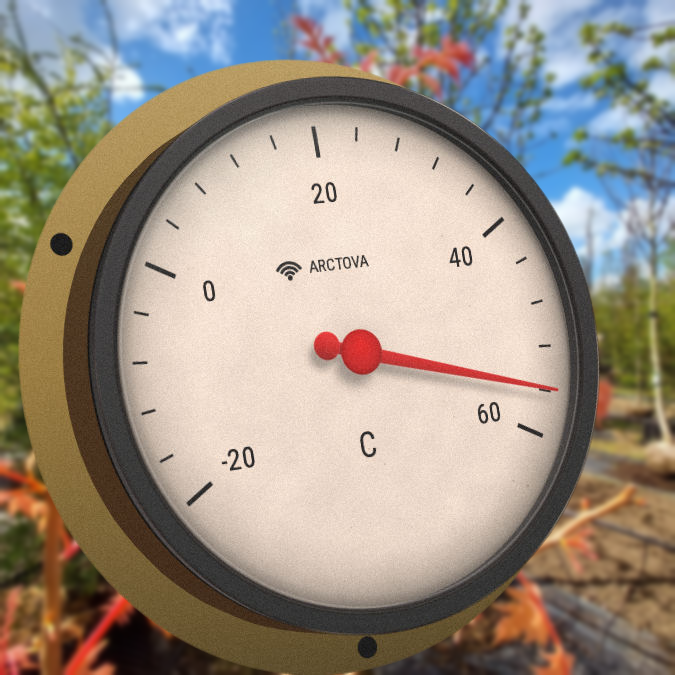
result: 56; °C
